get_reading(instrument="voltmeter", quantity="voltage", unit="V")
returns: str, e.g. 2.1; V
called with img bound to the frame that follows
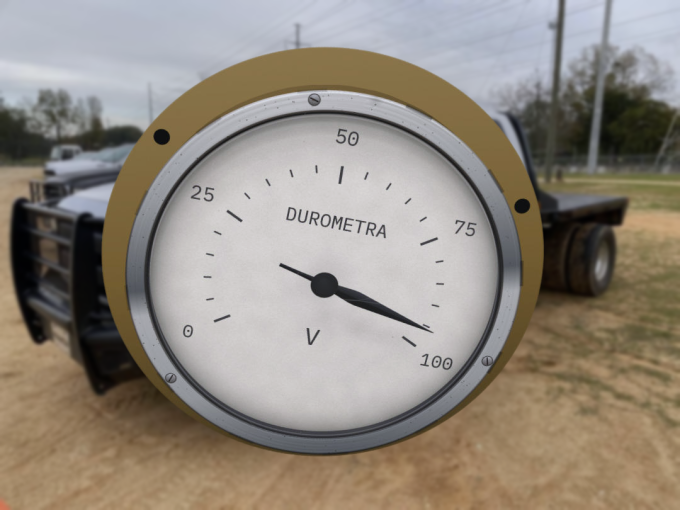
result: 95; V
